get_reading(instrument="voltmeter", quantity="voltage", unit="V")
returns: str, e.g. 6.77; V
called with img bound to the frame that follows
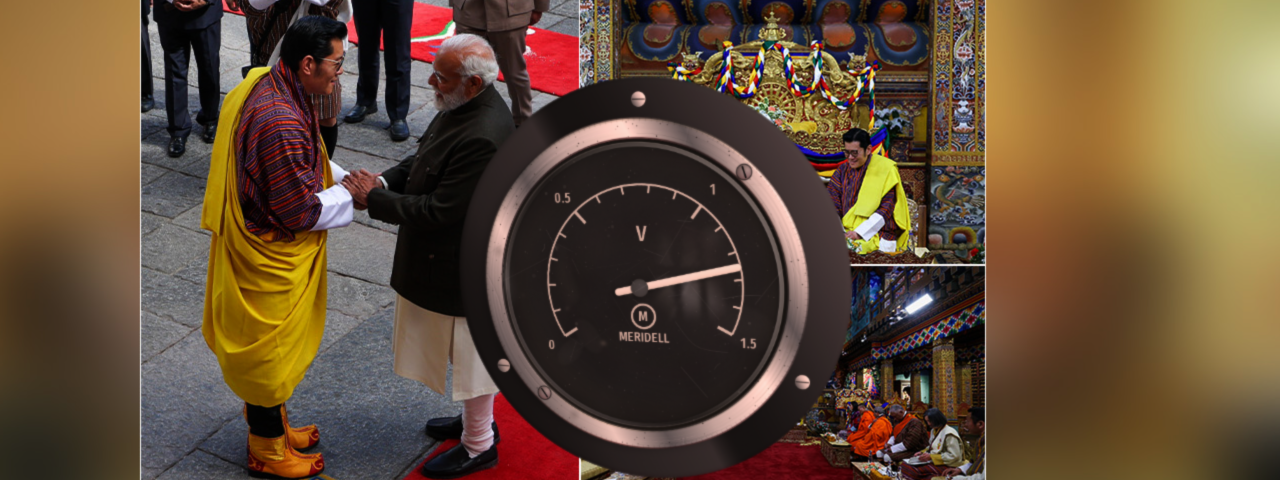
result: 1.25; V
